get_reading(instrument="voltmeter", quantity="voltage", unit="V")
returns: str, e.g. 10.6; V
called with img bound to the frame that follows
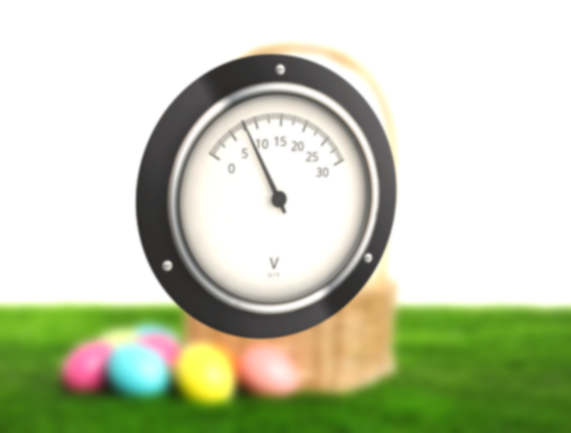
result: 7.5; V
